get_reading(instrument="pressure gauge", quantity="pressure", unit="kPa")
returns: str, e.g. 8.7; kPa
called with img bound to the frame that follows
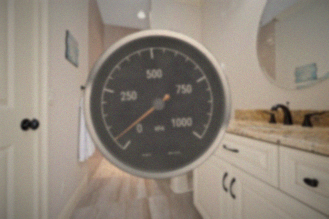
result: 50; kPa
